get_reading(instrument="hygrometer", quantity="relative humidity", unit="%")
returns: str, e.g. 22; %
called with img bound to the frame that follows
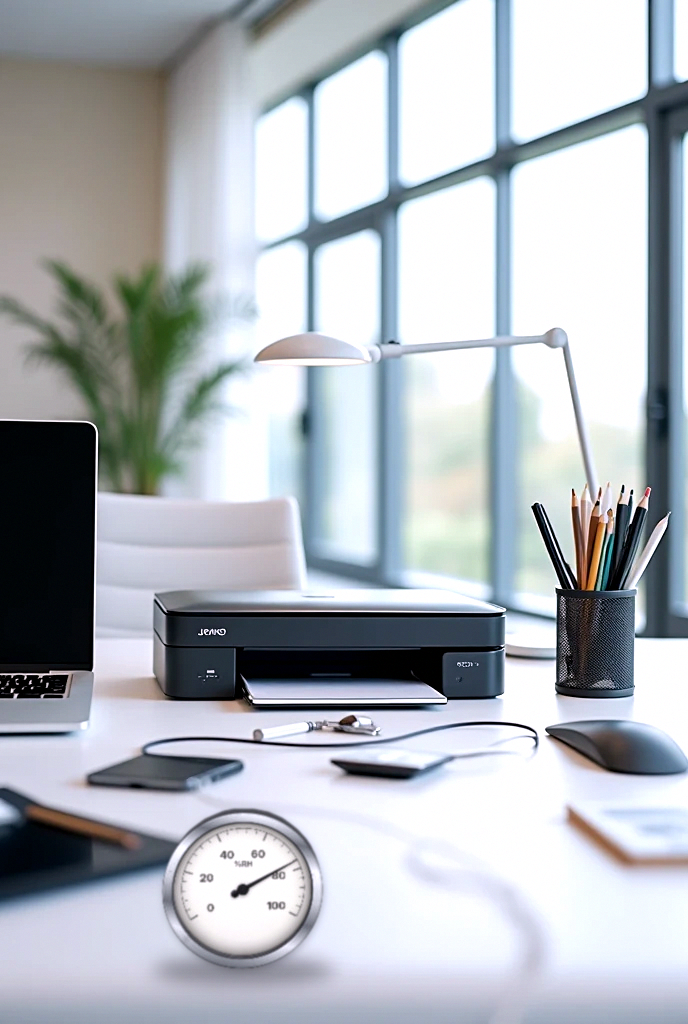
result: 76; %
